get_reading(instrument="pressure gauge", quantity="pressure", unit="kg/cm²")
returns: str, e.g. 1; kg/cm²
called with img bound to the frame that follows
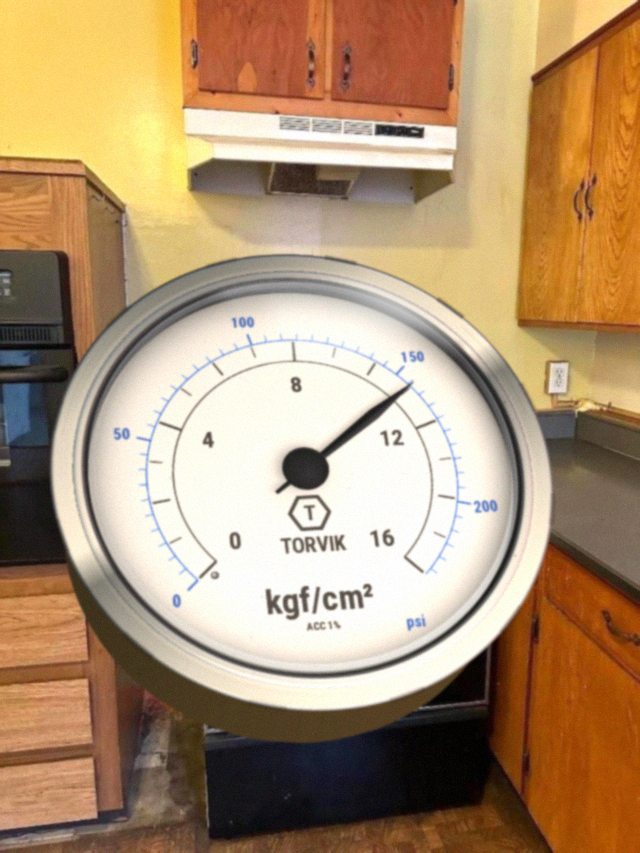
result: 11; kg/cm²
